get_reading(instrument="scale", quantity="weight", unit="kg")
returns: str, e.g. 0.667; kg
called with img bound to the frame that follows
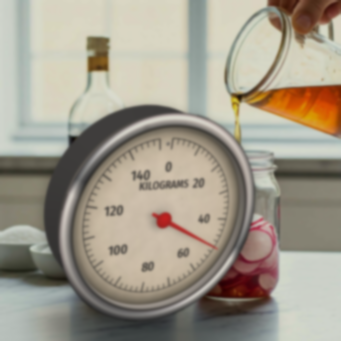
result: 50; kg
